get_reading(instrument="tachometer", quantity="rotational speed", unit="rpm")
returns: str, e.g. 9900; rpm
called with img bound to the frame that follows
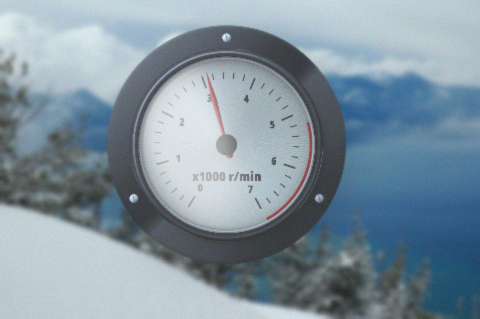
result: 3100; rpm
